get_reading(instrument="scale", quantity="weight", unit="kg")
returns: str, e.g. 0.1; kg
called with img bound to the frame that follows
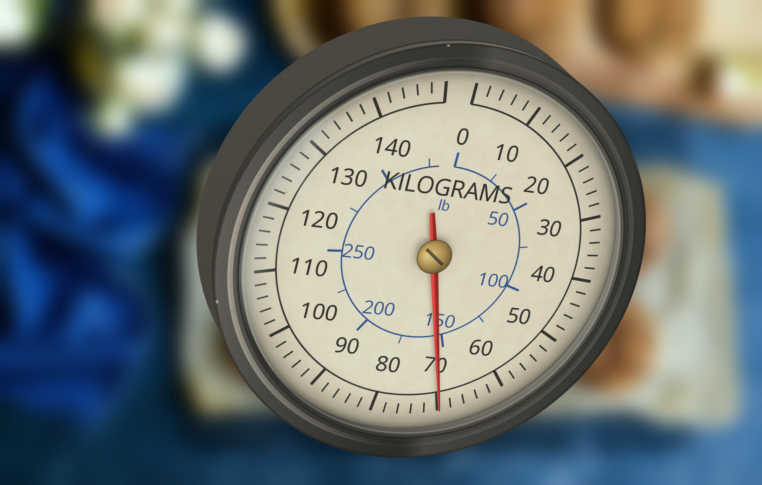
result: 70; kg
